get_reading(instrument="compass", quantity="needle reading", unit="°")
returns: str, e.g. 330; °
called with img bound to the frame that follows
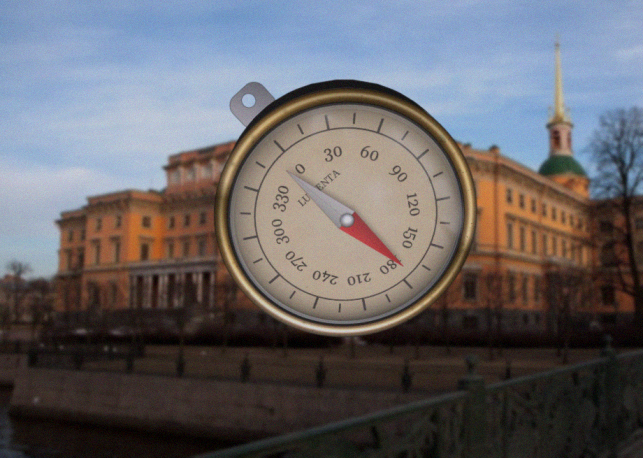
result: 172.5; °
